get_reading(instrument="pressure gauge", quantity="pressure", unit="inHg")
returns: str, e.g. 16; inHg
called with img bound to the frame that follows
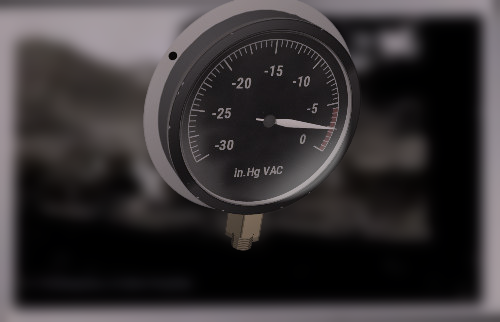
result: -2.5; inHg
